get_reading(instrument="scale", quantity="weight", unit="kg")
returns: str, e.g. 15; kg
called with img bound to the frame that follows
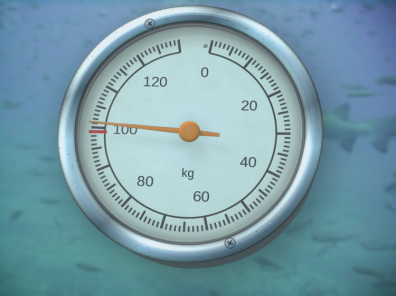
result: 101; kg
